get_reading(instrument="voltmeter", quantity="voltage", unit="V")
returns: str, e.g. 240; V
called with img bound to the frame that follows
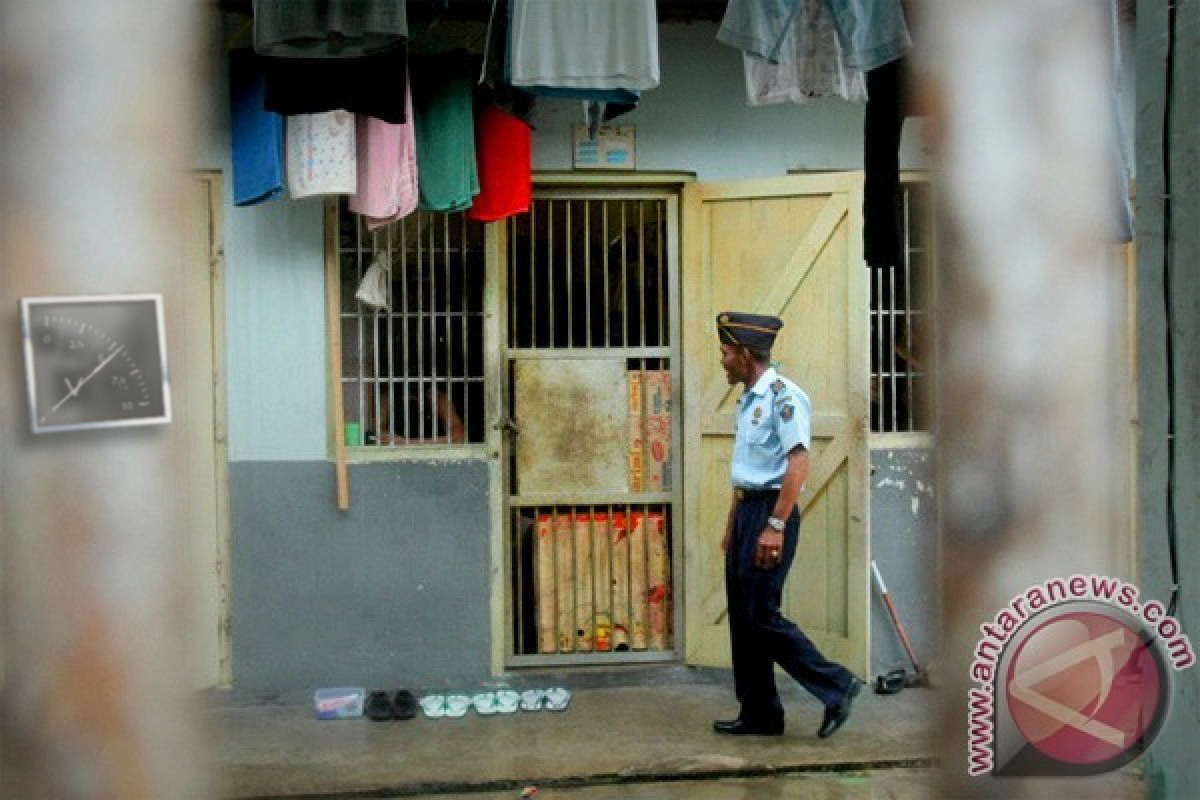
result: 5.5; V
